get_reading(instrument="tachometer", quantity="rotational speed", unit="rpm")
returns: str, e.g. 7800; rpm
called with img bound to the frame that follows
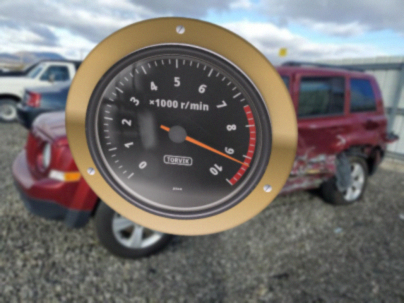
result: 9200; rpm
